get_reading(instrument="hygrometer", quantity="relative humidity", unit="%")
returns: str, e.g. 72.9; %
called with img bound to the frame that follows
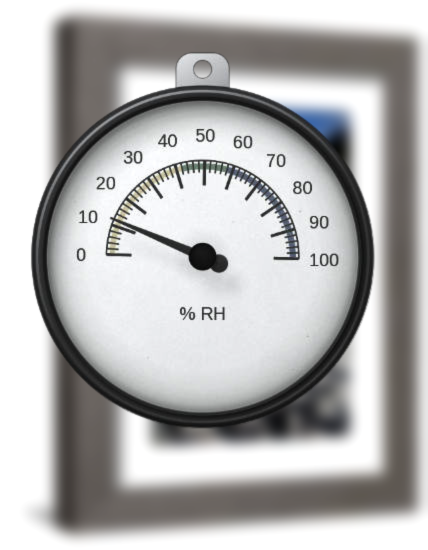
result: 12; %
